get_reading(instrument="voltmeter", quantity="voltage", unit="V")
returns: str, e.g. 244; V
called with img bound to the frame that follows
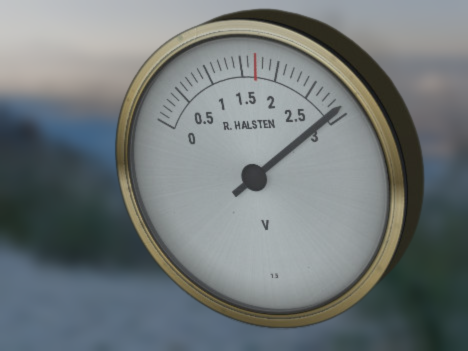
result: 2.9; V
